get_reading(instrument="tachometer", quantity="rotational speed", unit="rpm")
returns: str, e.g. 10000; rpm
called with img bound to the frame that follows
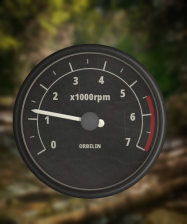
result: 1250; rpm
